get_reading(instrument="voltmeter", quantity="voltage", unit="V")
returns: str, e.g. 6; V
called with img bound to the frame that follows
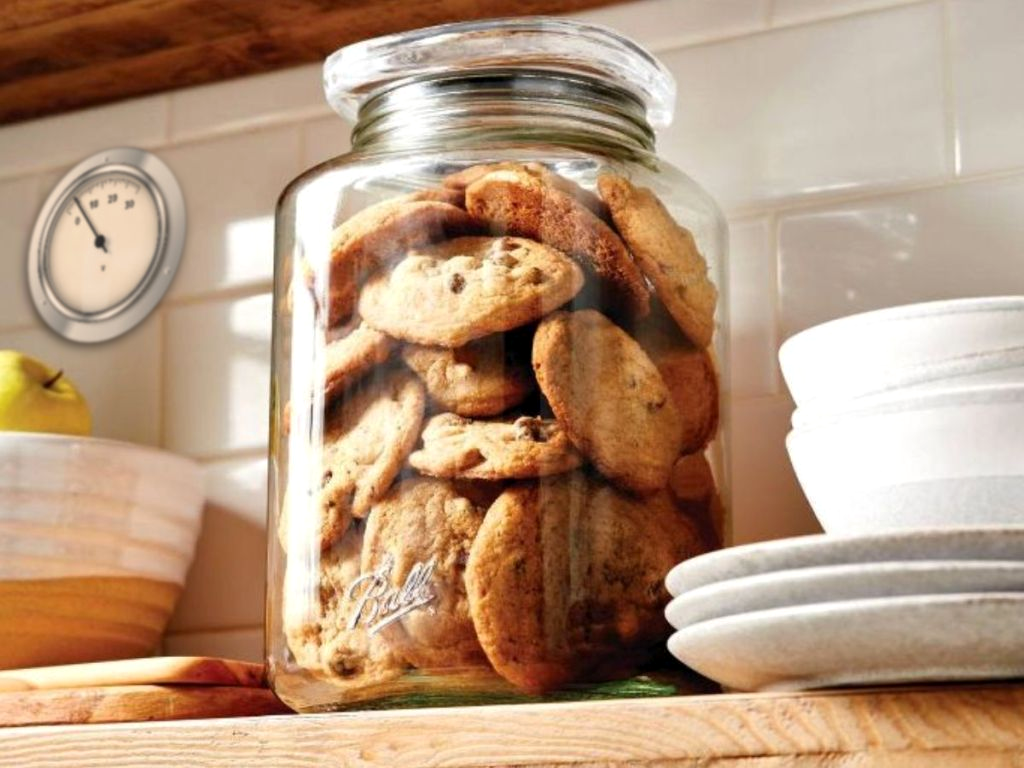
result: 5; V
